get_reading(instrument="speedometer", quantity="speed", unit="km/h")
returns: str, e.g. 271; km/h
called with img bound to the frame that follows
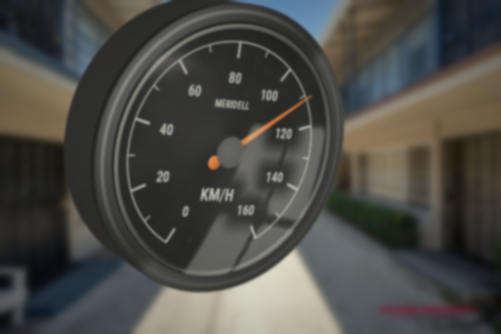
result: 110; km/h
